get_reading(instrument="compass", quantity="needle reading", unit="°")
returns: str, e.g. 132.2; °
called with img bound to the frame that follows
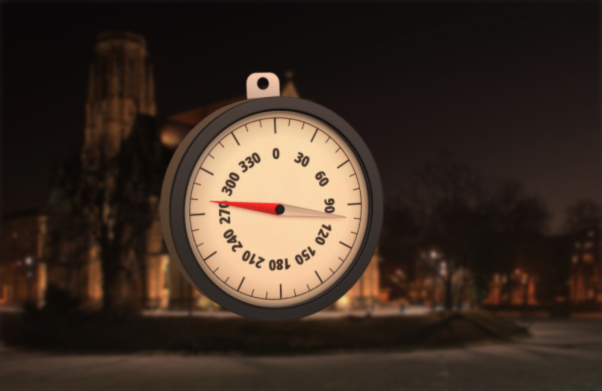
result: 280; °
